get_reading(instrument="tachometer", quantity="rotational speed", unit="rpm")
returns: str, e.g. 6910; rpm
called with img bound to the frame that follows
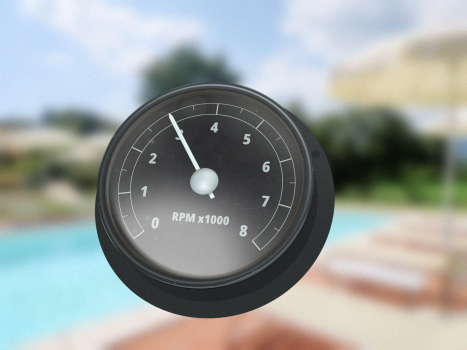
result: 3000; rpm
